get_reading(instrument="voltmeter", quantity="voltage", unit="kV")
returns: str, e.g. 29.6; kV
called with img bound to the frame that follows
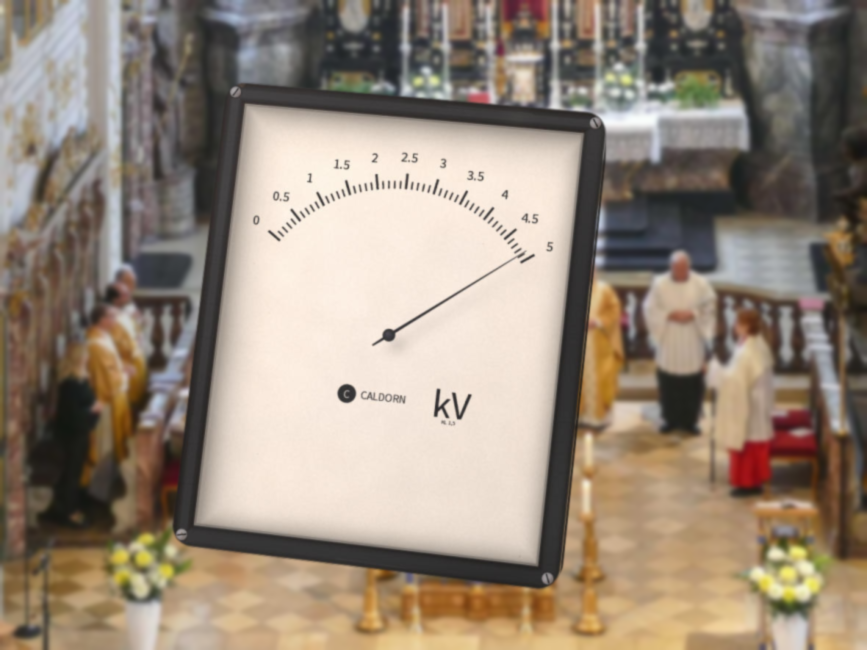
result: 4.9; kV
